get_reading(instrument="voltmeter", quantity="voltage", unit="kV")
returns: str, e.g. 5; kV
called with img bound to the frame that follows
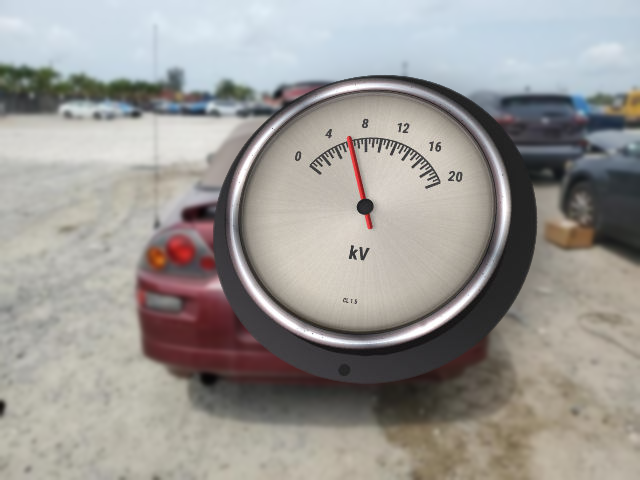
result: 6; kV
